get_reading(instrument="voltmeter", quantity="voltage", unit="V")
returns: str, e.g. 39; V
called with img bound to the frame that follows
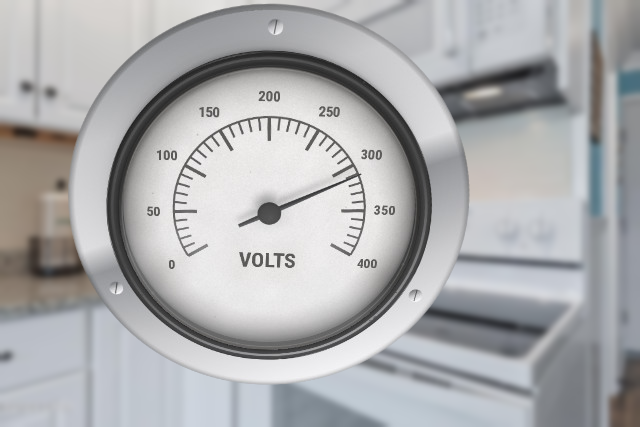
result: 310; V
